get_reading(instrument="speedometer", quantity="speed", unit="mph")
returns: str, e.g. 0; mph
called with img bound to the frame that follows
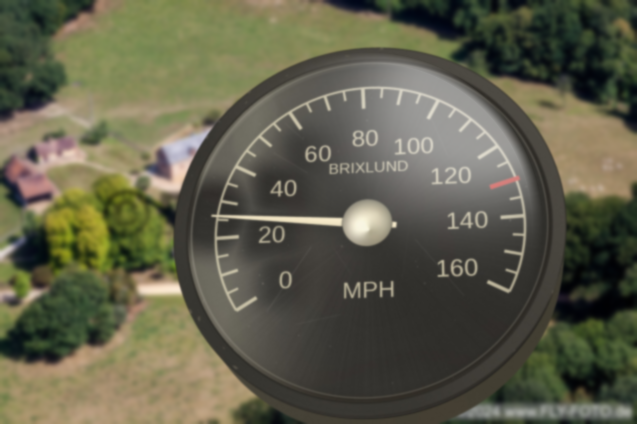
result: 25; mph
